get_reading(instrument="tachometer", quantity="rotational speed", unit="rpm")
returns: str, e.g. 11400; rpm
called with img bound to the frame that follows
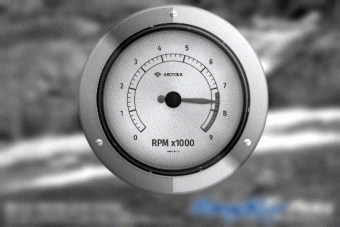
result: 7600; rpm
